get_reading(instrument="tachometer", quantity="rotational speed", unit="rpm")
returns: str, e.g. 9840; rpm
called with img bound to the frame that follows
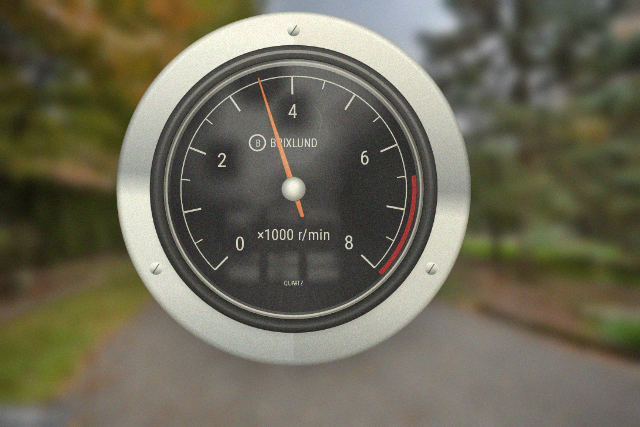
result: 3500; rpm
